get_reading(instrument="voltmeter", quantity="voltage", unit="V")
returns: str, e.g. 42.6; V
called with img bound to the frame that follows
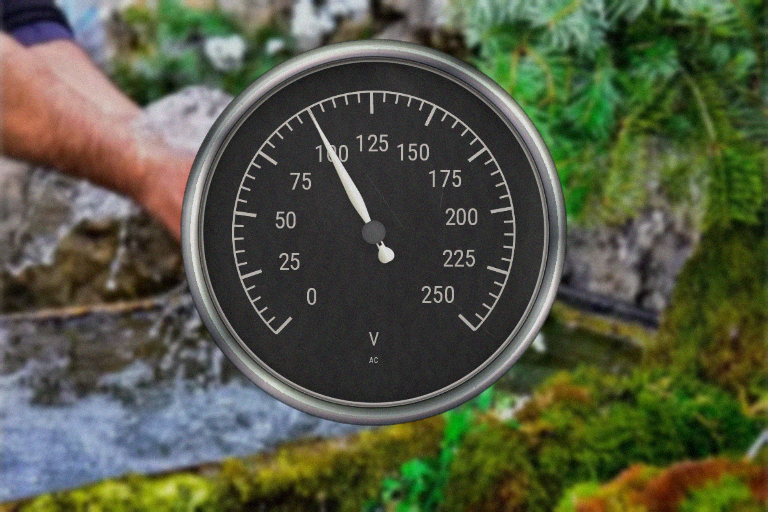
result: 100; V
